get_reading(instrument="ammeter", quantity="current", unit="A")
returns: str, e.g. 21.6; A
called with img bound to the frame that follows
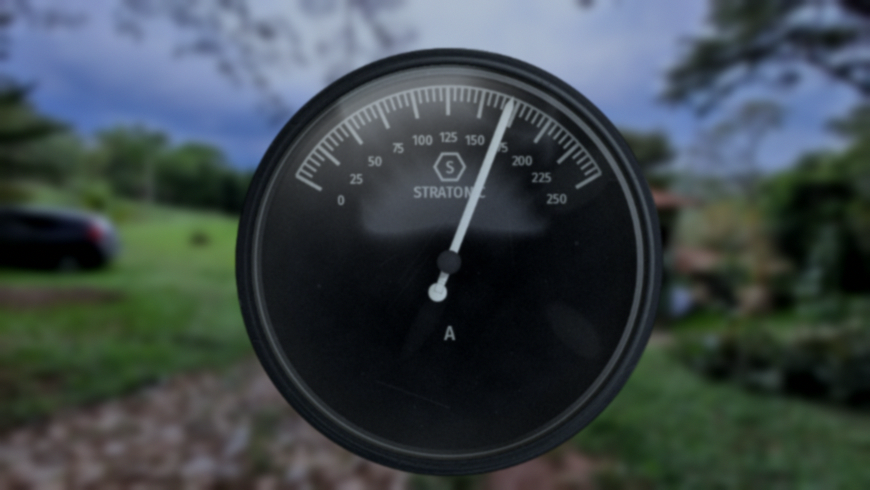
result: 170; A
